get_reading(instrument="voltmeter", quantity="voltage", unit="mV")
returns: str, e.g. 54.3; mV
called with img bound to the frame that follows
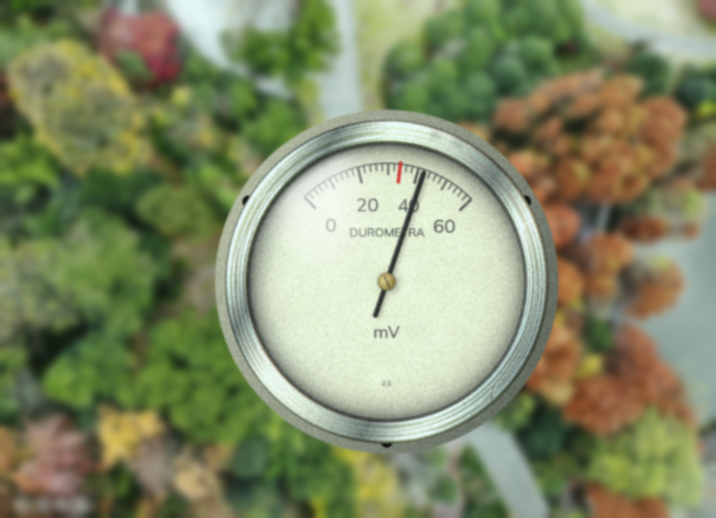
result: 42; mV
